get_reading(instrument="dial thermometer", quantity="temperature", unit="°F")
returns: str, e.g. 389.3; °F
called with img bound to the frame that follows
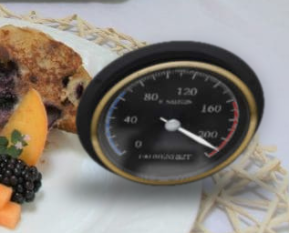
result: 210; °F
